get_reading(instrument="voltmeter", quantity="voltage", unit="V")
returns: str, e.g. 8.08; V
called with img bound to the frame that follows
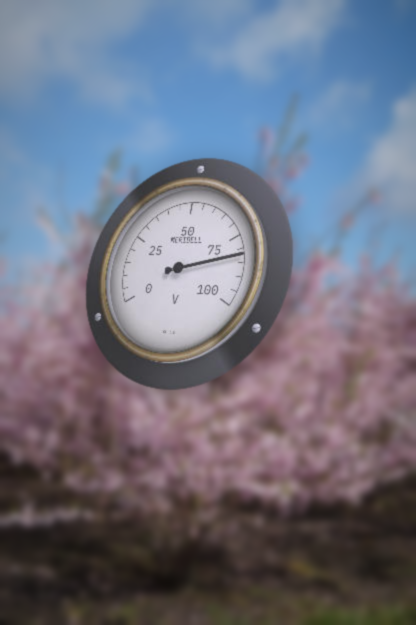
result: 82.5; V
